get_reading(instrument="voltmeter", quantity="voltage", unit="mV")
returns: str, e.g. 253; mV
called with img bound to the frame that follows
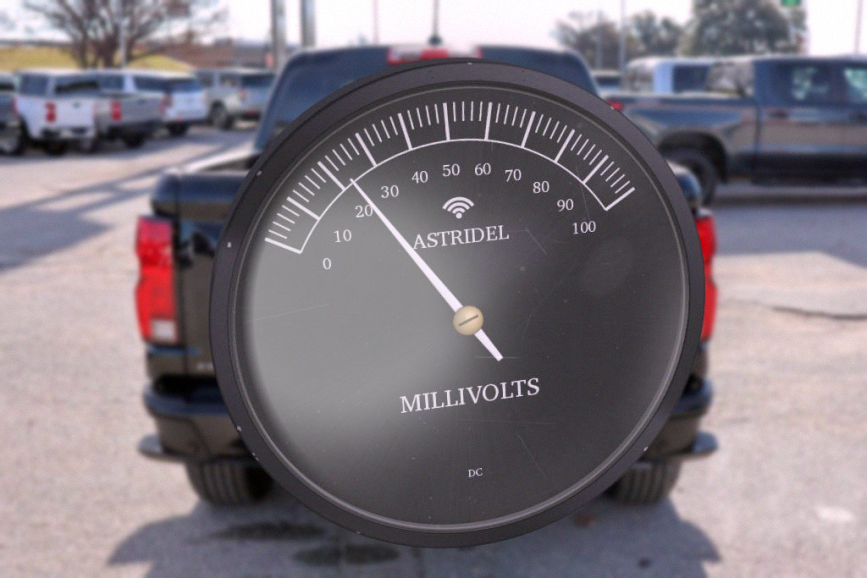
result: 23; mV
